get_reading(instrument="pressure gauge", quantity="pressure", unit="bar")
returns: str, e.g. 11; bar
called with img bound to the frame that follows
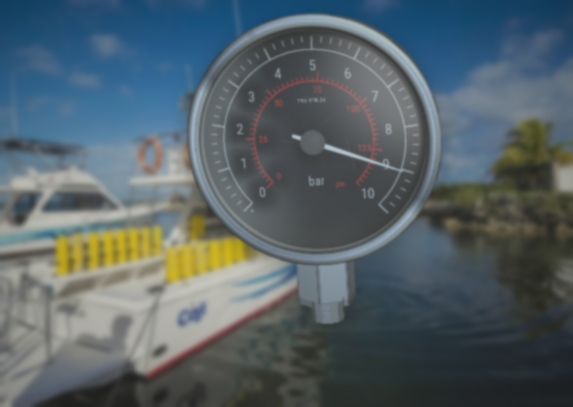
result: 9; bar
